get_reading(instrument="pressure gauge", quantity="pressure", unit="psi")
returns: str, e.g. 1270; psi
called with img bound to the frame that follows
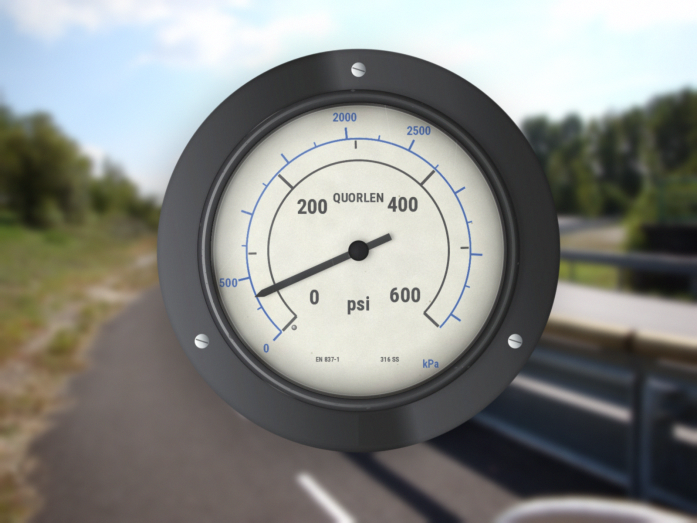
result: 50; psi
